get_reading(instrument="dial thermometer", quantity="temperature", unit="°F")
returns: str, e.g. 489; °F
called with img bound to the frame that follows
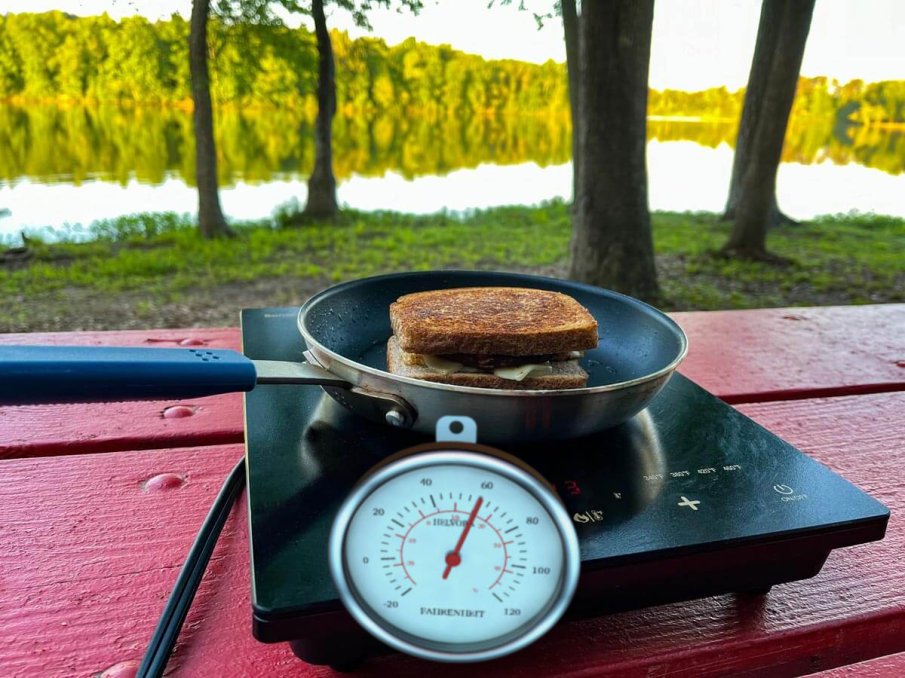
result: 60; °F
